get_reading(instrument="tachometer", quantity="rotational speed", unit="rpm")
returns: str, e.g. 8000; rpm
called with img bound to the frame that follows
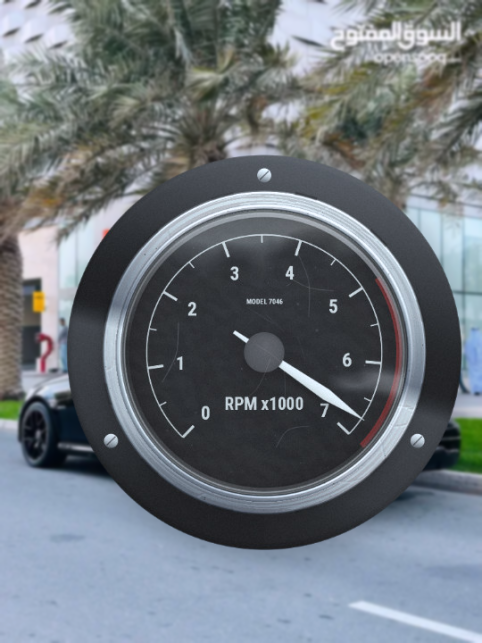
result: 6750; rpm
